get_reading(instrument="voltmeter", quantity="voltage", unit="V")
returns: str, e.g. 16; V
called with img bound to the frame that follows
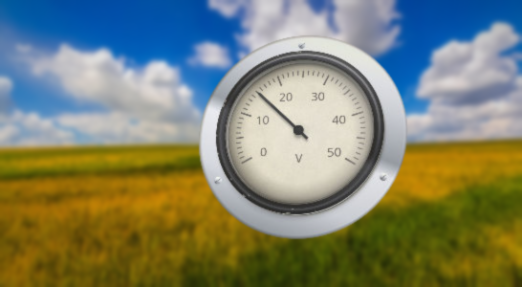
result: 15; V
